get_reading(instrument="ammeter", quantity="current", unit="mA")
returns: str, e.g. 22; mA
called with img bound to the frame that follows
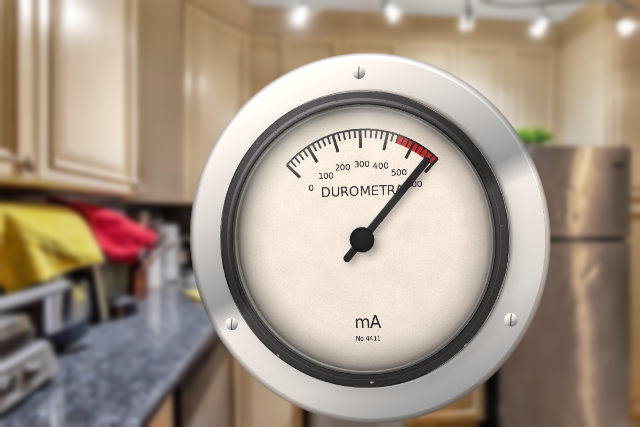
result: 580; mA
